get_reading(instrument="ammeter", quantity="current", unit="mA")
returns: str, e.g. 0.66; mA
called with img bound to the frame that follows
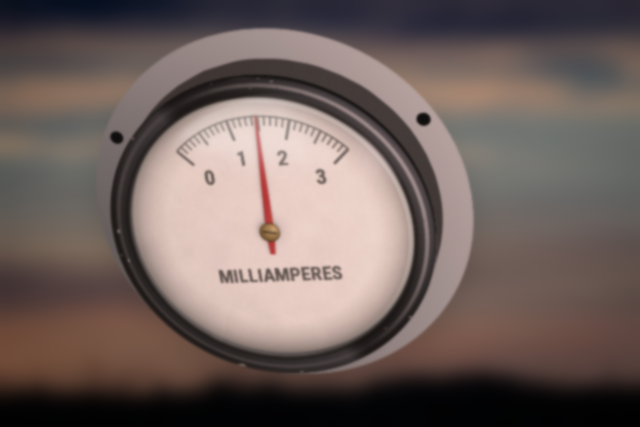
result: 1.5; mA
